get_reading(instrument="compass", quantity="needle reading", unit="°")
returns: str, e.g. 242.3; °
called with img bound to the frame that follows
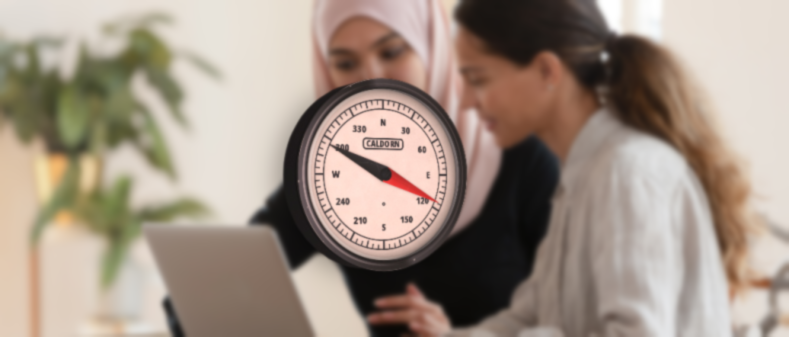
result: 115; °
